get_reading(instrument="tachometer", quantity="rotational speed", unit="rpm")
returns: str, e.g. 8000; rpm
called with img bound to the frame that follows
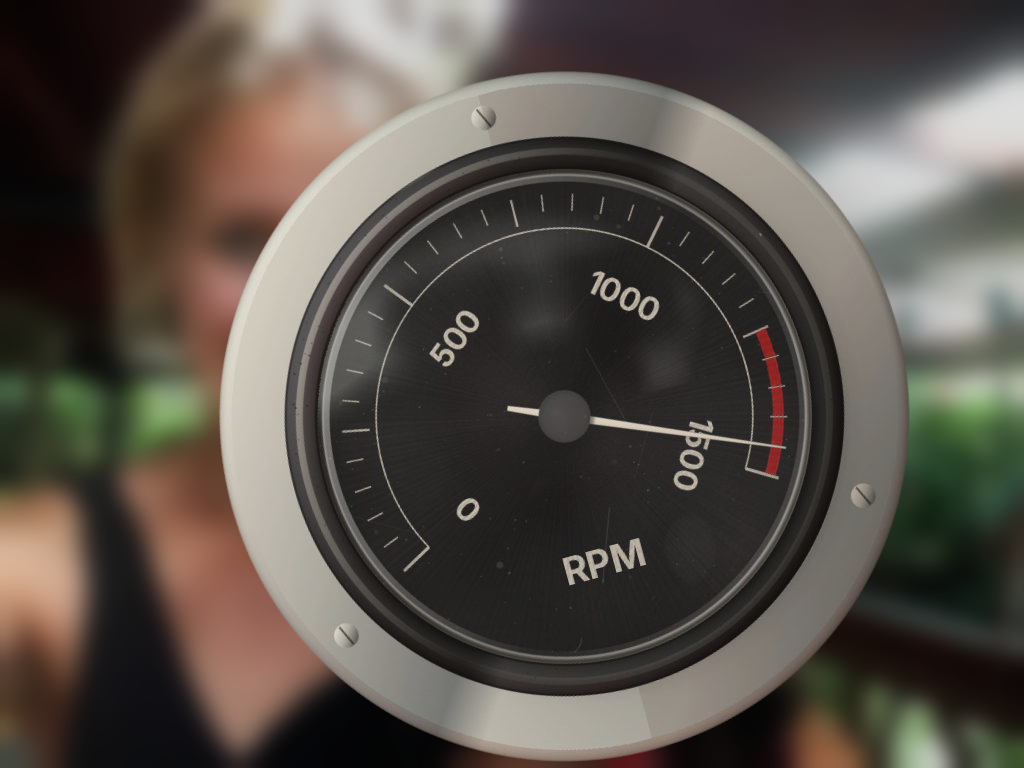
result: 1450; rpm
